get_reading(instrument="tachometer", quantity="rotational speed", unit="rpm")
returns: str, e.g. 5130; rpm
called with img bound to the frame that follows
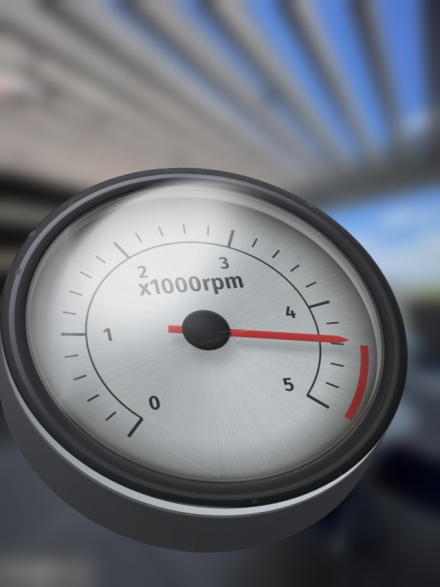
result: 4400; rpm
